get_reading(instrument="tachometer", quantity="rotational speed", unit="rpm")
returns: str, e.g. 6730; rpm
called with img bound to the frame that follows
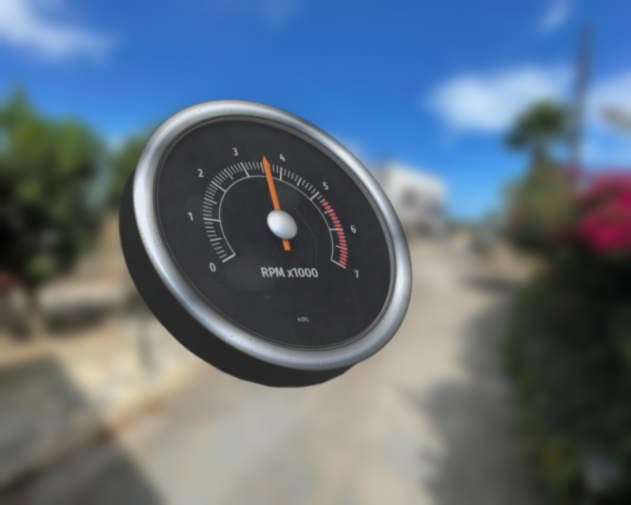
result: 3500; rpm
